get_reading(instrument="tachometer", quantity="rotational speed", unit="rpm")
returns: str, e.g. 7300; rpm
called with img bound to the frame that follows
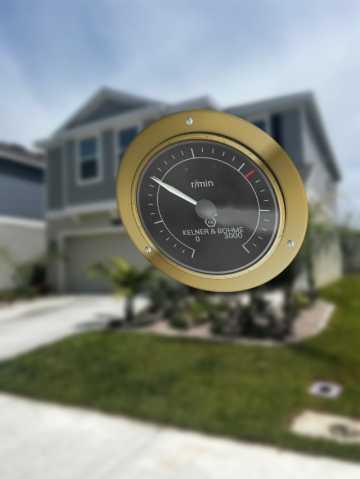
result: 1000; rpm
